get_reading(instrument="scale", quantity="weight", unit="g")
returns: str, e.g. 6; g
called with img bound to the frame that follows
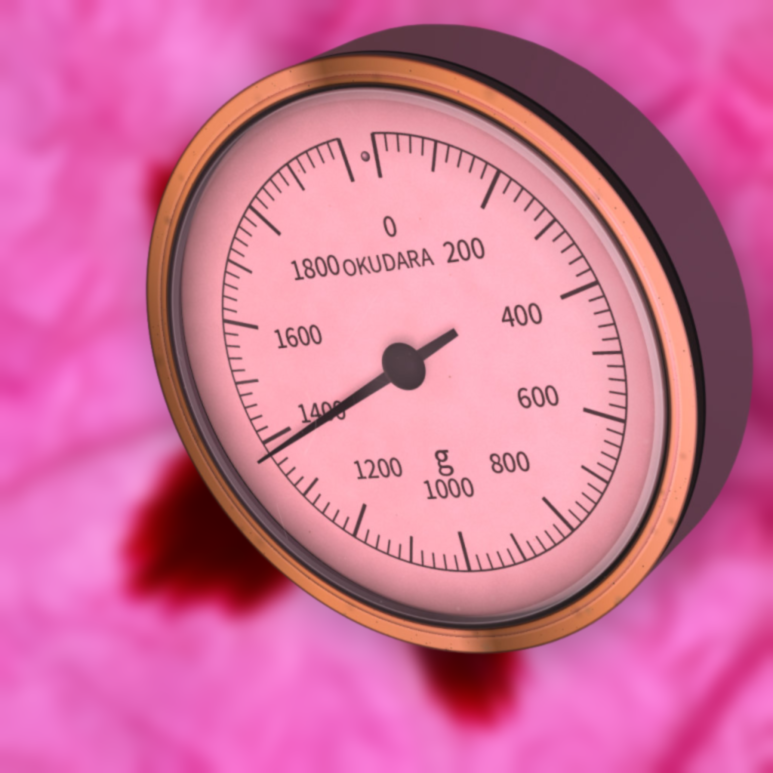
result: 1380; g
